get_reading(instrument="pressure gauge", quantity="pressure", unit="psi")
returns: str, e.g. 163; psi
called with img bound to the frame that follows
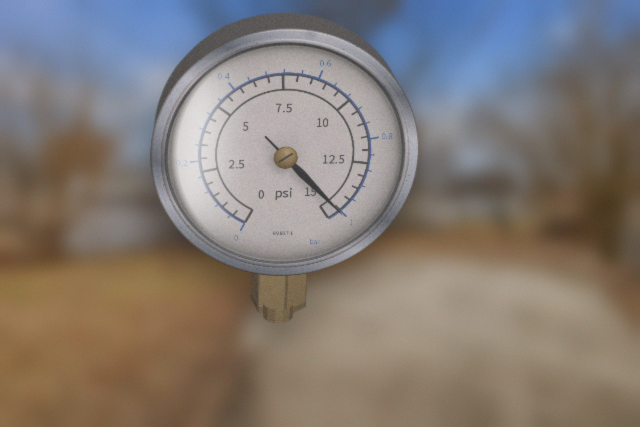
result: 14.5; psi
